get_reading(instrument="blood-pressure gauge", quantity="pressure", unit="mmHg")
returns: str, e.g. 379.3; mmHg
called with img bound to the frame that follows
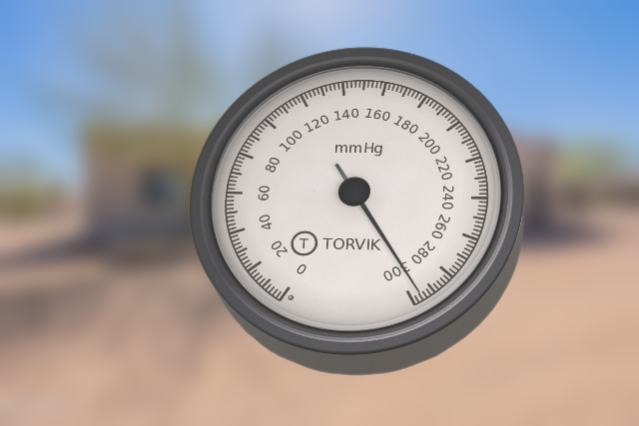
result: 296; mmHg
